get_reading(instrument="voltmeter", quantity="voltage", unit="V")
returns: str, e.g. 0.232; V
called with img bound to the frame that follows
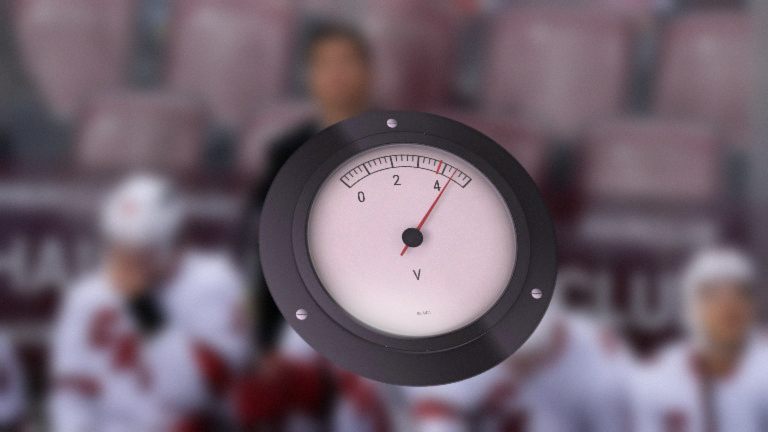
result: 4.4; V
